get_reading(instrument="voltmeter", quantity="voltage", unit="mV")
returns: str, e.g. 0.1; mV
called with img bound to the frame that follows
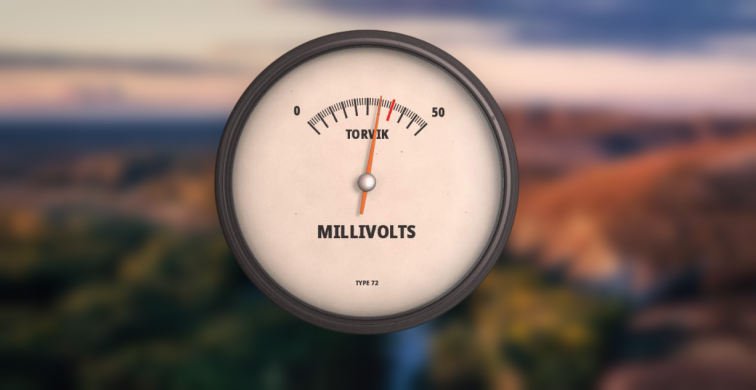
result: 30; mV
